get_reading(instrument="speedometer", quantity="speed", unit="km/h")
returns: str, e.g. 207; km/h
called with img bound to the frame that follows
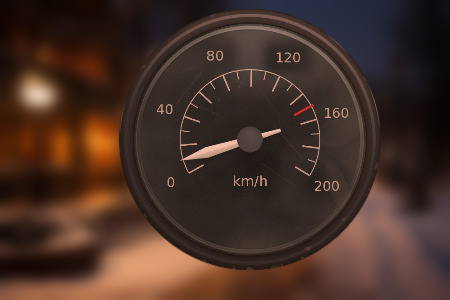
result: 10; km/h
